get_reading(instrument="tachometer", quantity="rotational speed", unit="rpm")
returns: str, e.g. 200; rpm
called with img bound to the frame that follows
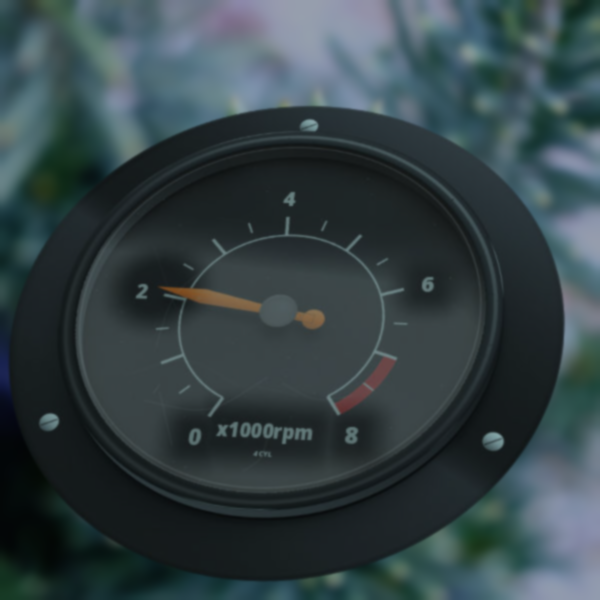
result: 2000; rpm
